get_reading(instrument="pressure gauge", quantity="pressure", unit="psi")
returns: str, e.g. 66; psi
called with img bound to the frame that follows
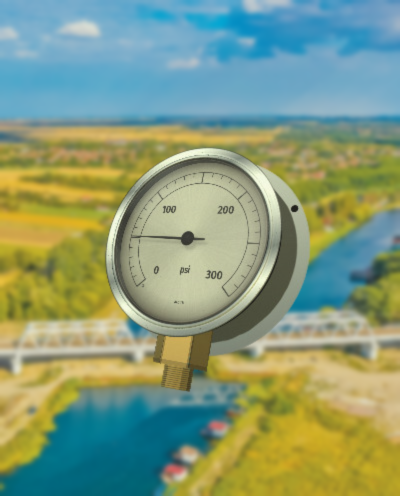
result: 50; psi
